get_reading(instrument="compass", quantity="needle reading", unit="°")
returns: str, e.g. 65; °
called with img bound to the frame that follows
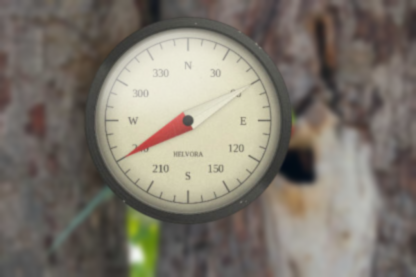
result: 240; °
